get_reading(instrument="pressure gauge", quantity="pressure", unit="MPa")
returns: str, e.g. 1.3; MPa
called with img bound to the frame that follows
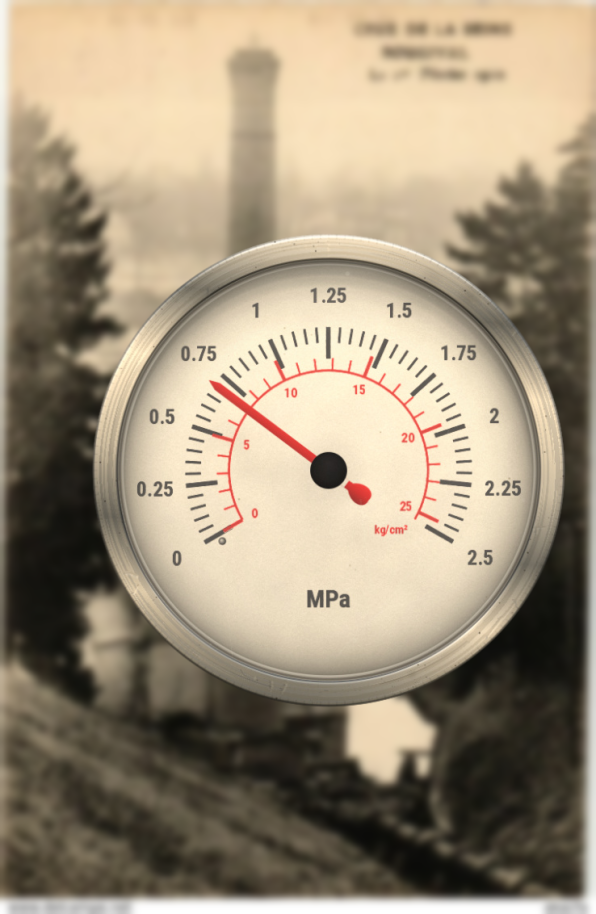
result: 0.7; MPa
